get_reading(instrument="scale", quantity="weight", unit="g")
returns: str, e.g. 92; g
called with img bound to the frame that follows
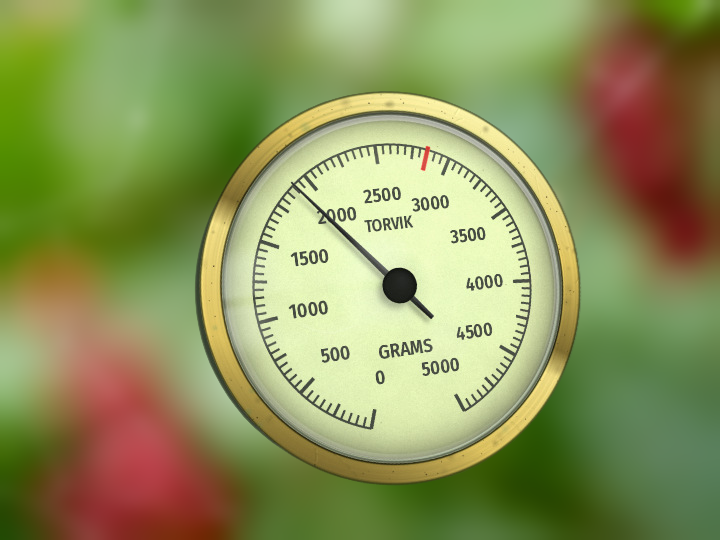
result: 1900; g
